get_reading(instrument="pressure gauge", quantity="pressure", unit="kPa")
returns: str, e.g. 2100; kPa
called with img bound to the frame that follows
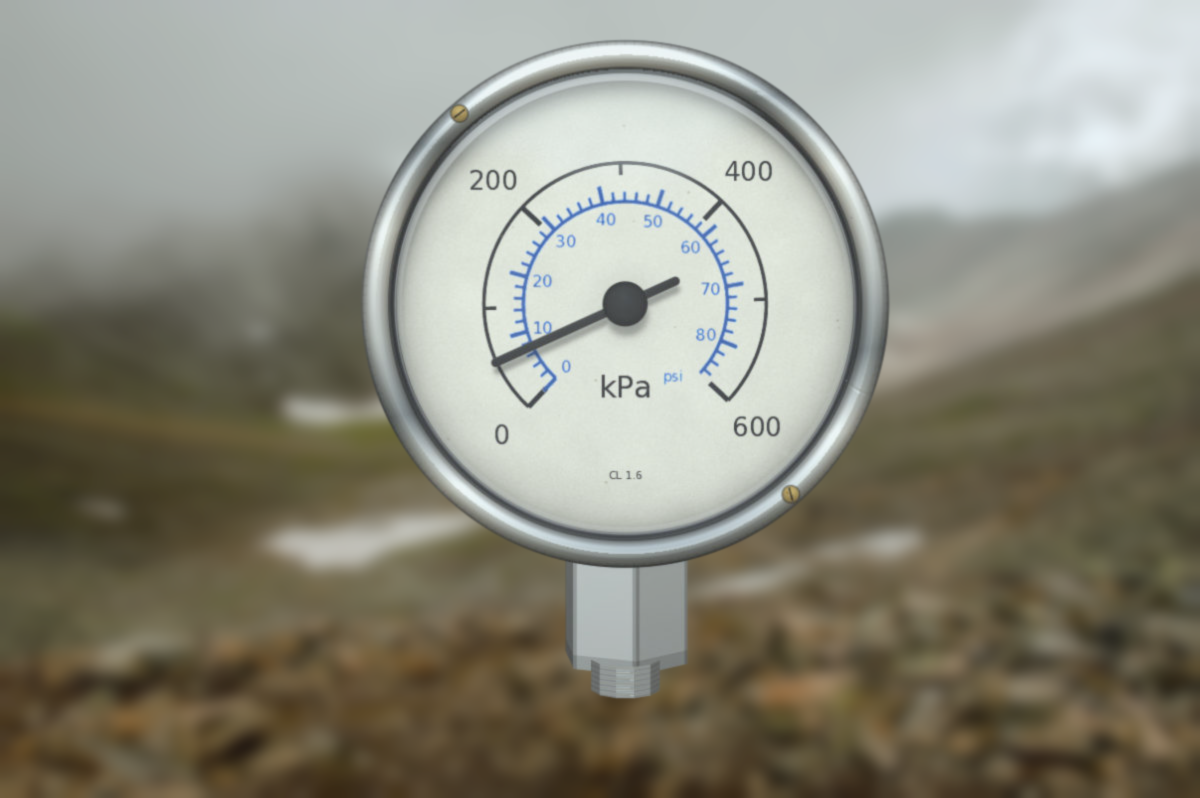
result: 50; kPa
